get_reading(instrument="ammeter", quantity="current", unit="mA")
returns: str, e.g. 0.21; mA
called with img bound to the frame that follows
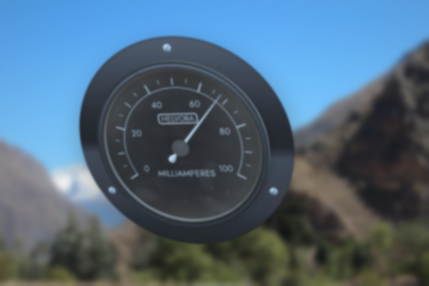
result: 67.5; mA
